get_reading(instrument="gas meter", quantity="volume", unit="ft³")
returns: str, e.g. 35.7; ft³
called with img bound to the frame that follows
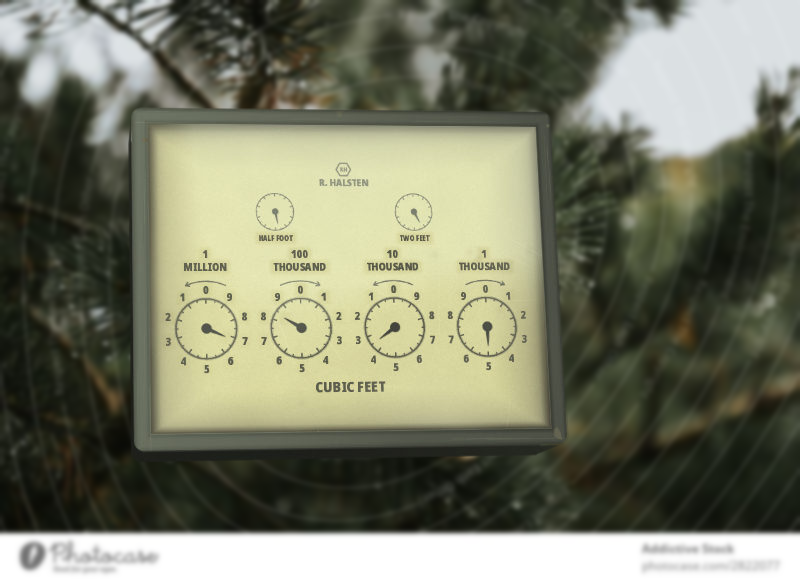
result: 683500; ft³
